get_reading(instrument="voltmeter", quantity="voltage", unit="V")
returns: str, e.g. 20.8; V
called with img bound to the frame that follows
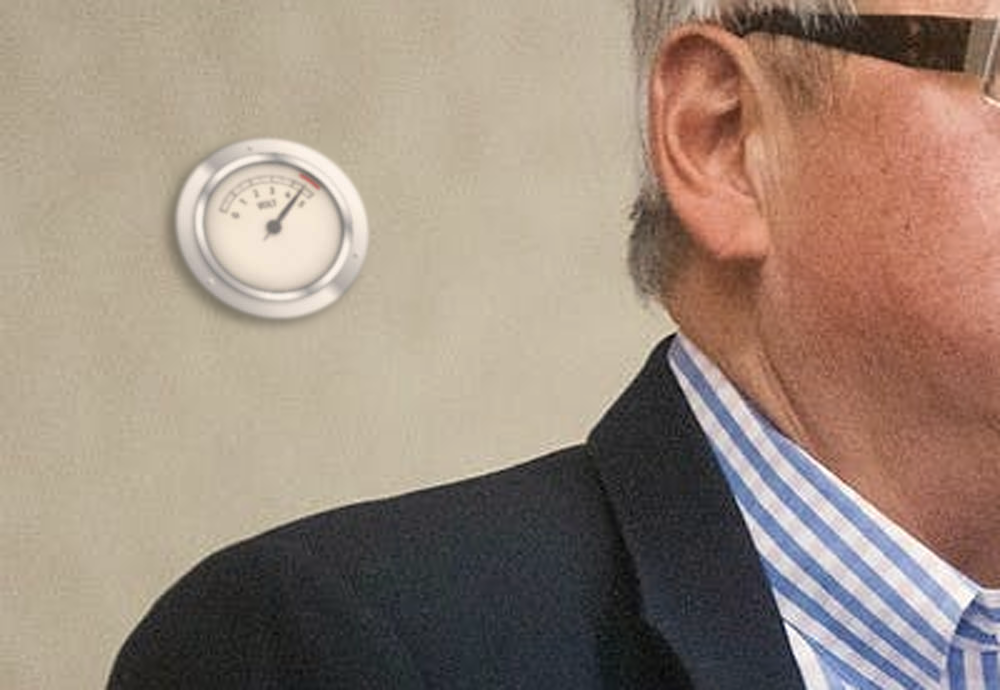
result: 4.5; V
